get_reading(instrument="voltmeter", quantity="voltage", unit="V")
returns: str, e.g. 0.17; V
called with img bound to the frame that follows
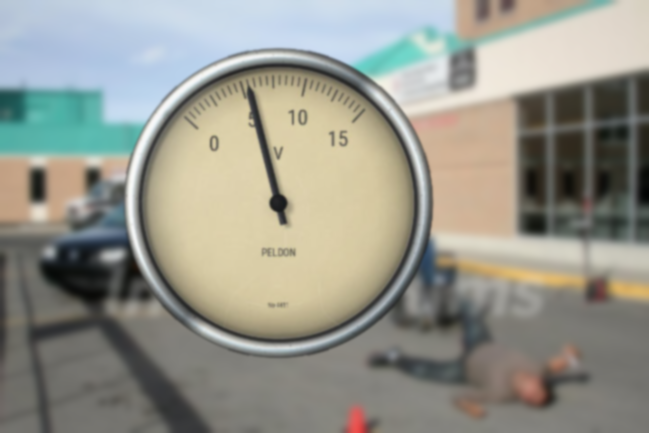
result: 5.5; V
